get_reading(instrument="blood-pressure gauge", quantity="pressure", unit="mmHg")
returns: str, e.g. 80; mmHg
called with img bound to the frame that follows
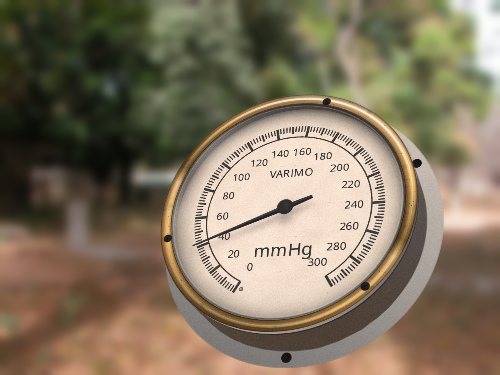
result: 40; mmHg
